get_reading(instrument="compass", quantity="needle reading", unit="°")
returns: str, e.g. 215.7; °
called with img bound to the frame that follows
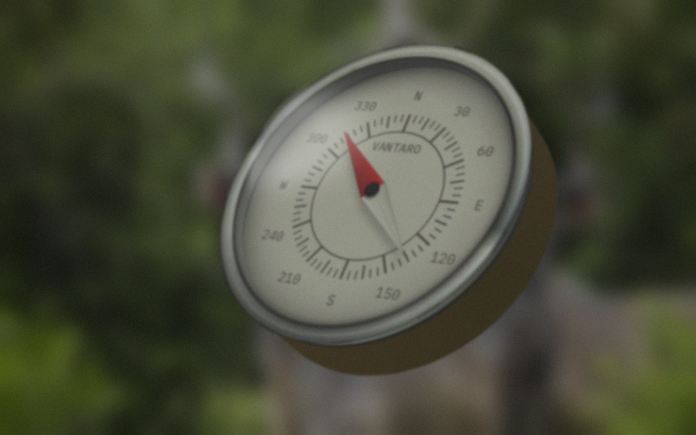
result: 315; °
